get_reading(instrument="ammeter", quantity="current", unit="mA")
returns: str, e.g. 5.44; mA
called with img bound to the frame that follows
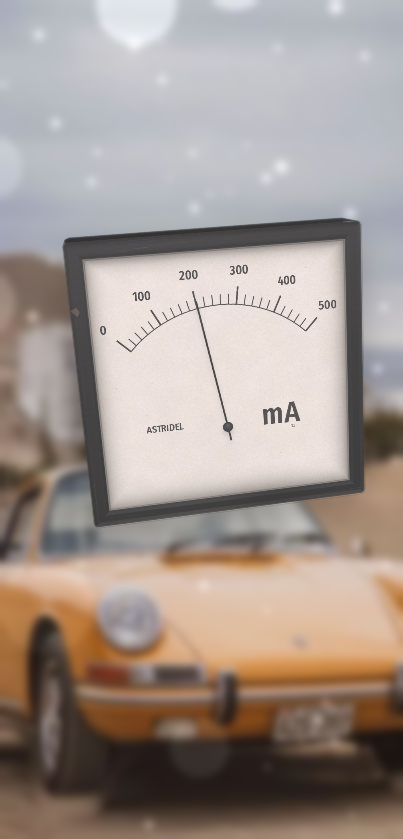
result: 200; mA
